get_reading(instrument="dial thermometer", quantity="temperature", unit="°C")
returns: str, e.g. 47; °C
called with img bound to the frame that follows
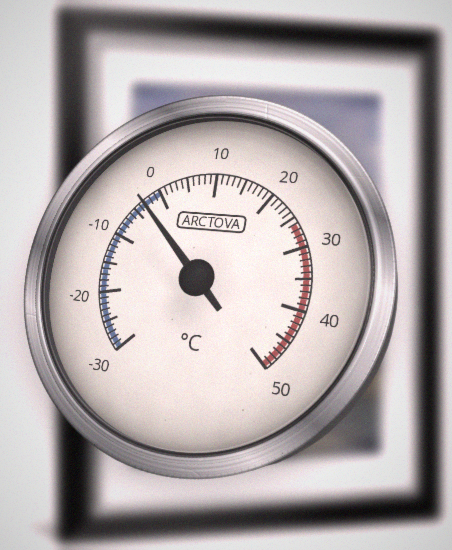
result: -3; °C
